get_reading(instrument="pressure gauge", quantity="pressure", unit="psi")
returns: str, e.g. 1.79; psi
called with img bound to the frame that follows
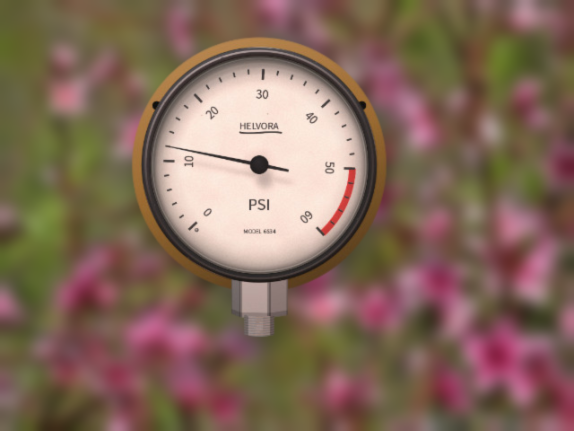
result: 12; psi
